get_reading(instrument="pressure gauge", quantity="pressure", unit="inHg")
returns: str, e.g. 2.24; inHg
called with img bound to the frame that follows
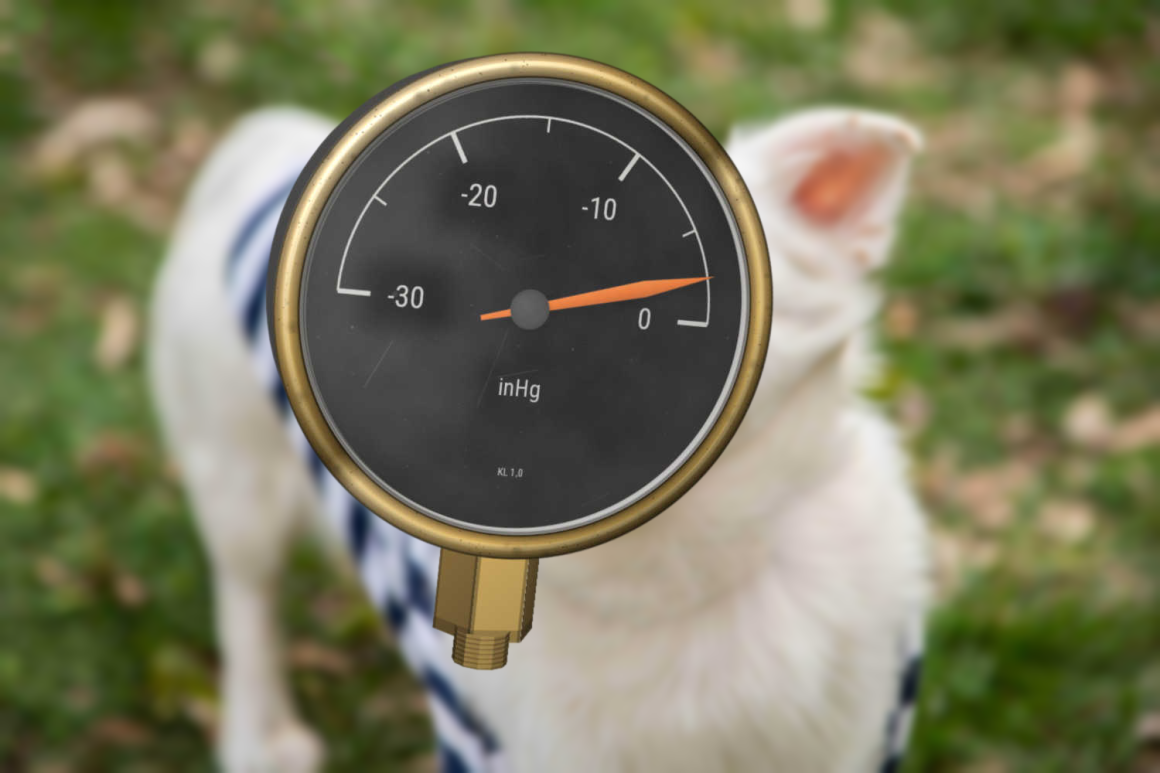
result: -2.5; inHg
